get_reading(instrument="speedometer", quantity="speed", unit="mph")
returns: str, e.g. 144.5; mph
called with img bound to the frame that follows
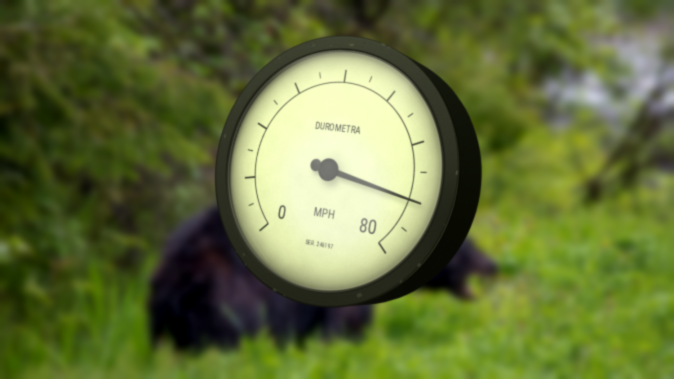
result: 70; mph
